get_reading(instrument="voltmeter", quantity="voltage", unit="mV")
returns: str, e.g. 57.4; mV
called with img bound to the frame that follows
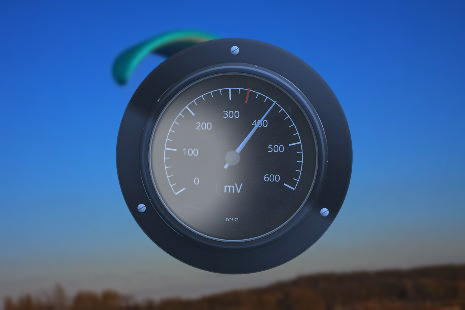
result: 400; mV
